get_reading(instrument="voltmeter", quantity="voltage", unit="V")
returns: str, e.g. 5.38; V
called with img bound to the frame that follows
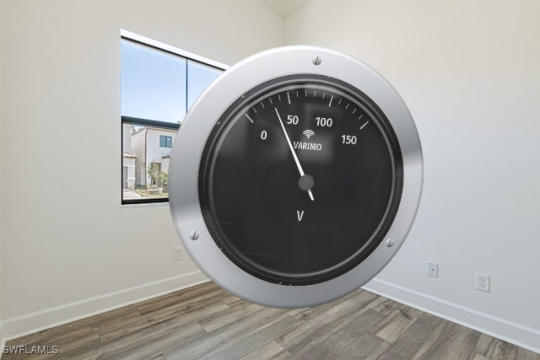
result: 30; V
